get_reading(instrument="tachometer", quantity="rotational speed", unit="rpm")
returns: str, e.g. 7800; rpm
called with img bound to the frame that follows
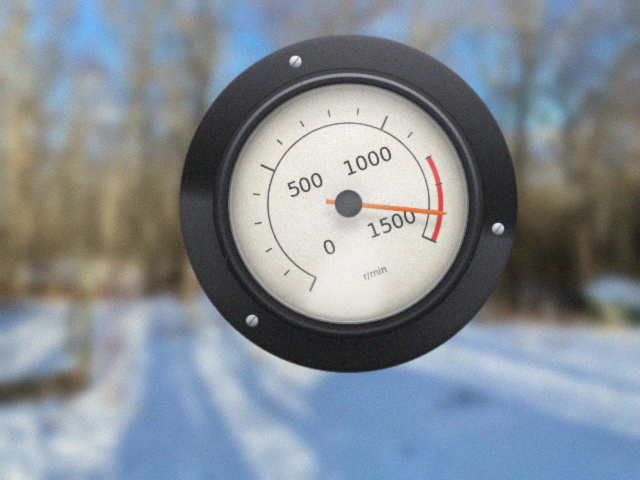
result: 1400; rpm
